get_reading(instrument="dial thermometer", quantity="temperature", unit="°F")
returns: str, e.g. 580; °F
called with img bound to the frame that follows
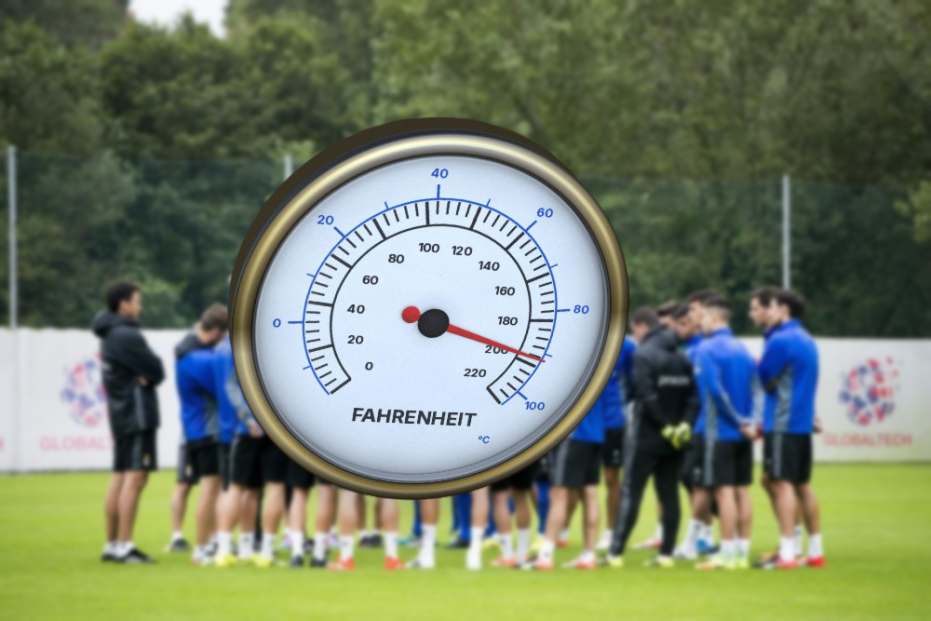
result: 196; °F
